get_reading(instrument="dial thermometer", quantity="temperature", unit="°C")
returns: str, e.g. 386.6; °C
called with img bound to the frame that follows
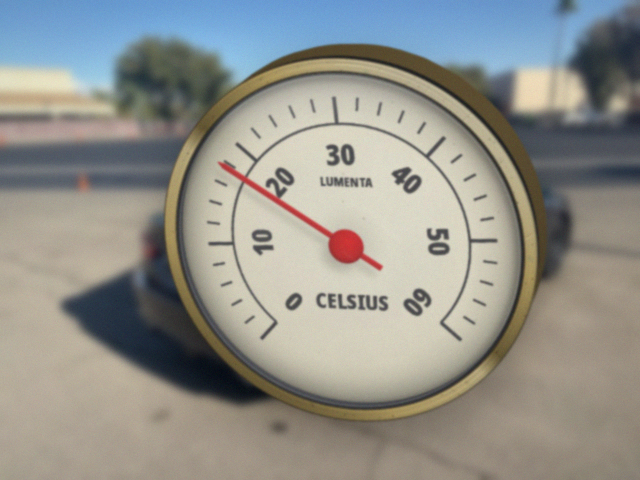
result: 18; °C
